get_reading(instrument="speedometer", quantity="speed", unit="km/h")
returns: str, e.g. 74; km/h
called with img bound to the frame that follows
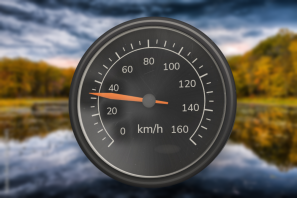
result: 32.5; km/h
